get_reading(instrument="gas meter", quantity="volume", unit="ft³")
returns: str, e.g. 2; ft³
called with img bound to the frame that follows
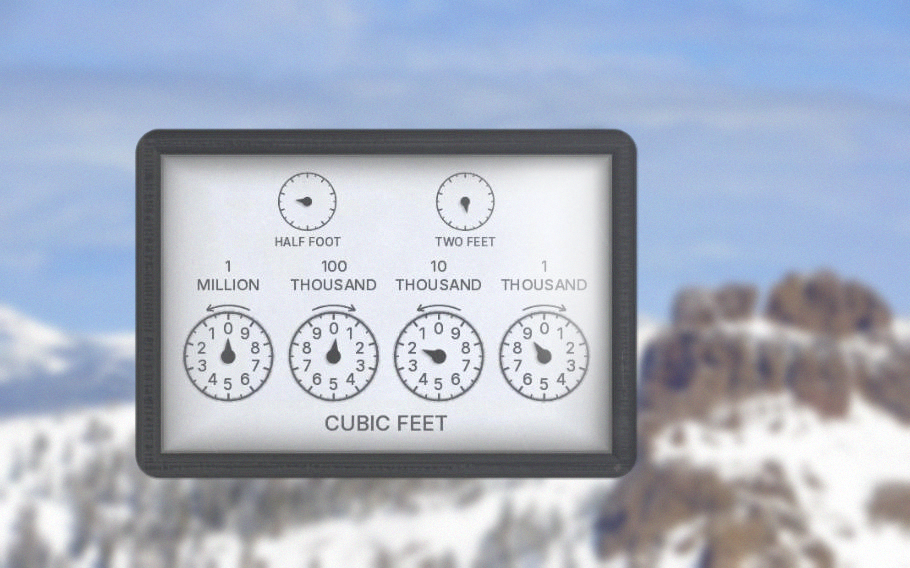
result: 1900; ft³
